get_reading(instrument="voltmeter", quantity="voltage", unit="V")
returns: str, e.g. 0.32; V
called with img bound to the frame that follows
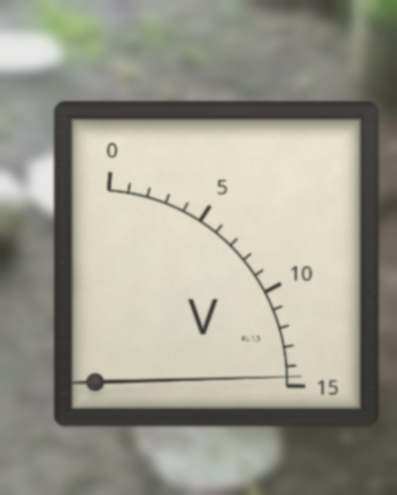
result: 14.5; V
